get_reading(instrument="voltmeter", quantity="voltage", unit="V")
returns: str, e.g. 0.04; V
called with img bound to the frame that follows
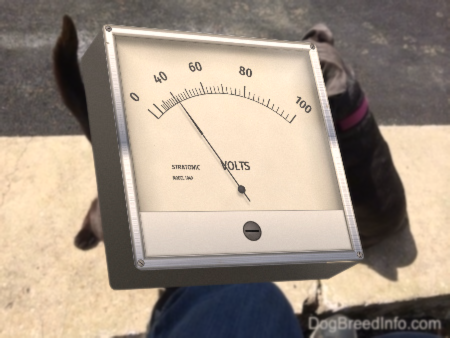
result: 40; V
